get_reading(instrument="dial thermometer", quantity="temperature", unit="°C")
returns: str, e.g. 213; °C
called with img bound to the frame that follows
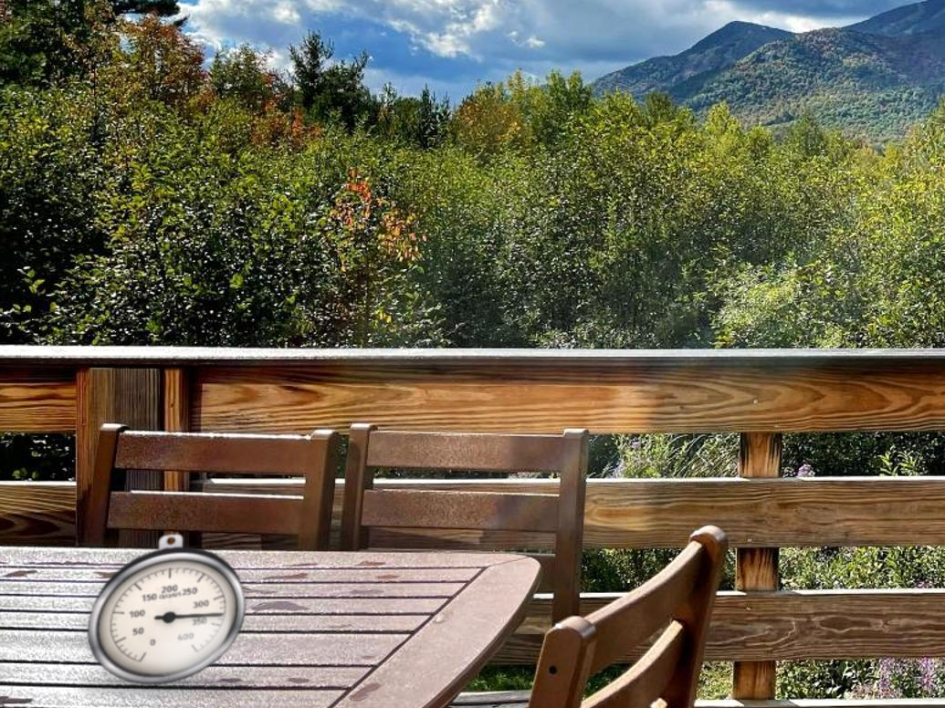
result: 330; °C
